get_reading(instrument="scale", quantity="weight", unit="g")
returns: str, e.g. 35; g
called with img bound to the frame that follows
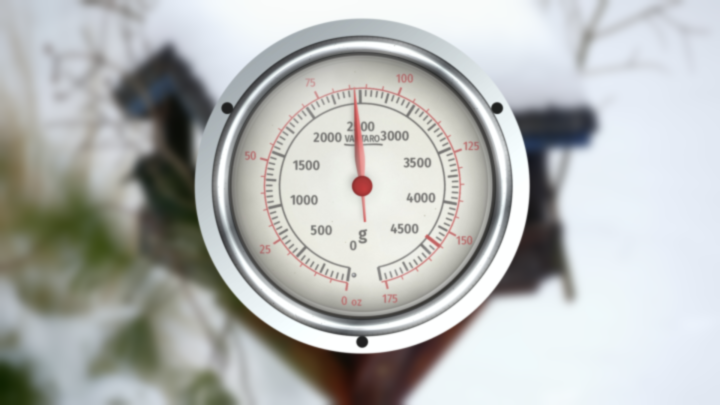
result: 2450; g
